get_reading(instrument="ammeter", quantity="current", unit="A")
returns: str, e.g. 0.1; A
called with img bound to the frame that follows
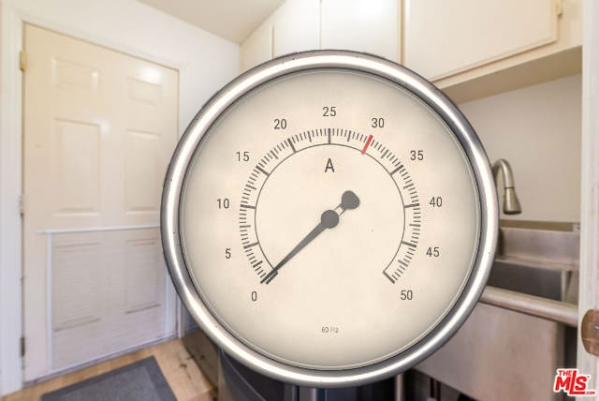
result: 0.5; A
